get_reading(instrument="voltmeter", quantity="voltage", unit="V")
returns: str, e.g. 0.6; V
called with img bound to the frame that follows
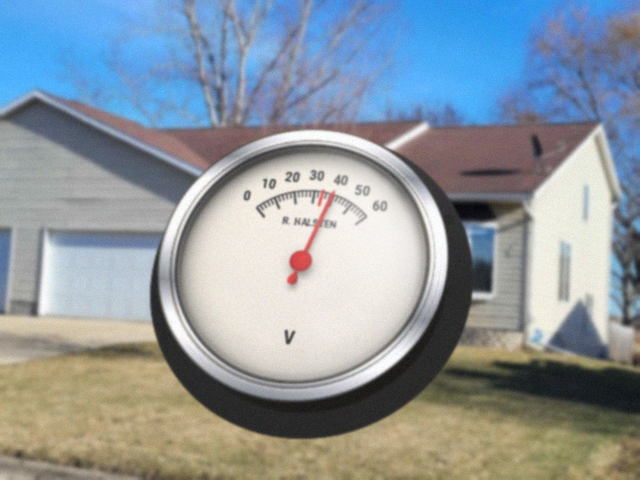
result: 40; V
